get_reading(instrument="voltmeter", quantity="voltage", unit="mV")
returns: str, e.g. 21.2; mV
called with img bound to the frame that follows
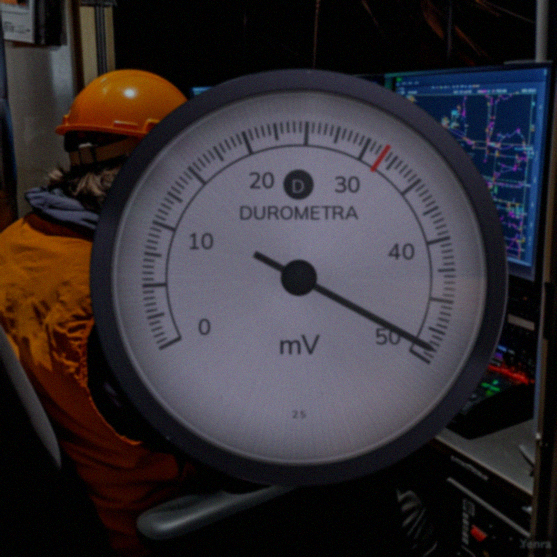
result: 49; mV
